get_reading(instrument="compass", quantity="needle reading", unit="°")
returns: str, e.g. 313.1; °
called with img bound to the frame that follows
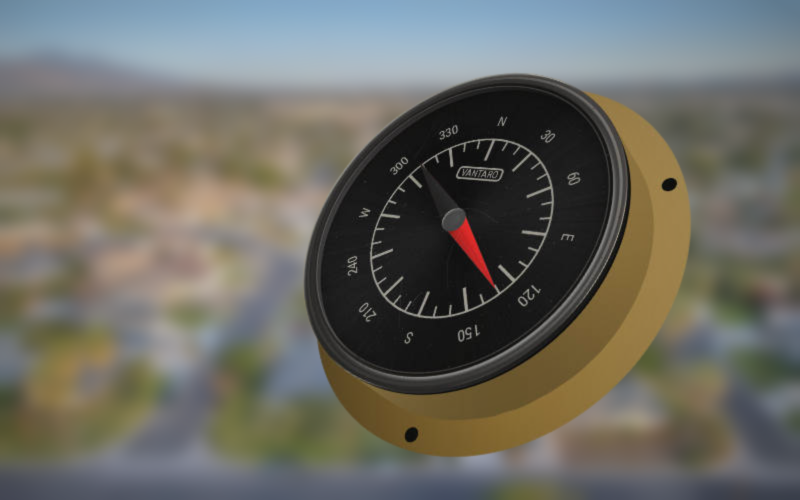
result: 130; °
